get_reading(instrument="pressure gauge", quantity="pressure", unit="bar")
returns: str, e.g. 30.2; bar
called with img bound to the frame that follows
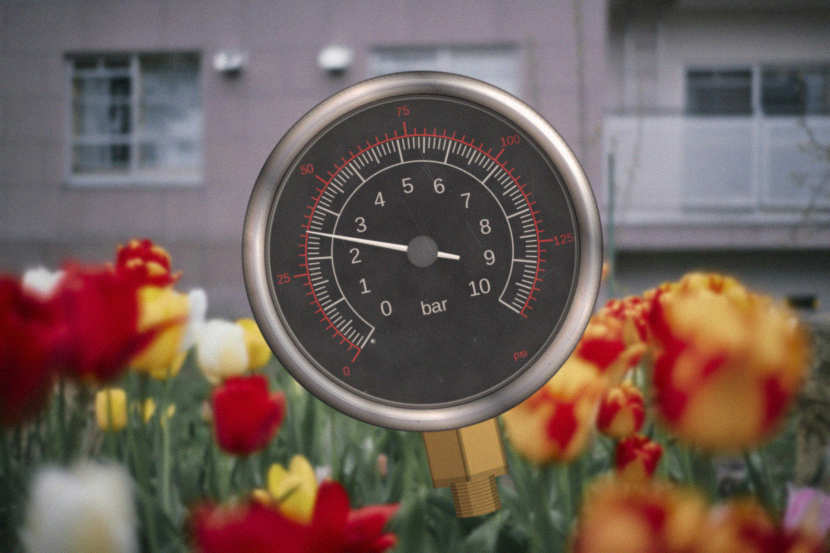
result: 2.5; bar
